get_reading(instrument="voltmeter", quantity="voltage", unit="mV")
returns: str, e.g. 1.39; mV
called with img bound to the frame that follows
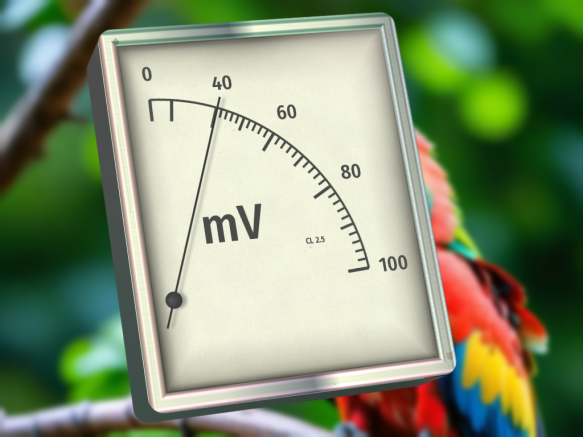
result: 40; mV
